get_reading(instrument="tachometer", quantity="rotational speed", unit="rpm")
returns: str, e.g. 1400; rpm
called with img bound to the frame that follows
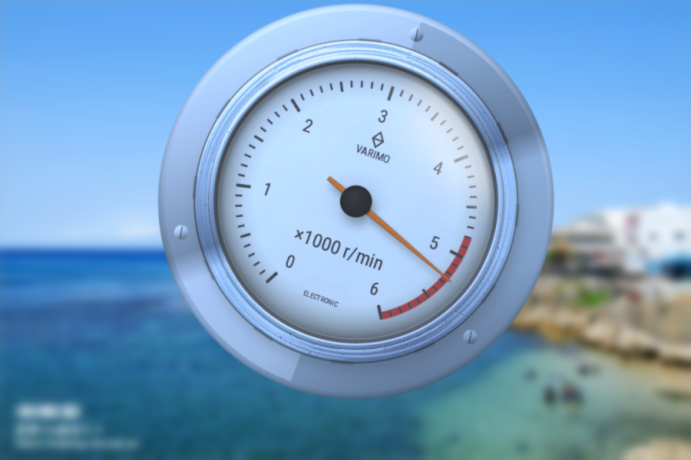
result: 5250; rpm
